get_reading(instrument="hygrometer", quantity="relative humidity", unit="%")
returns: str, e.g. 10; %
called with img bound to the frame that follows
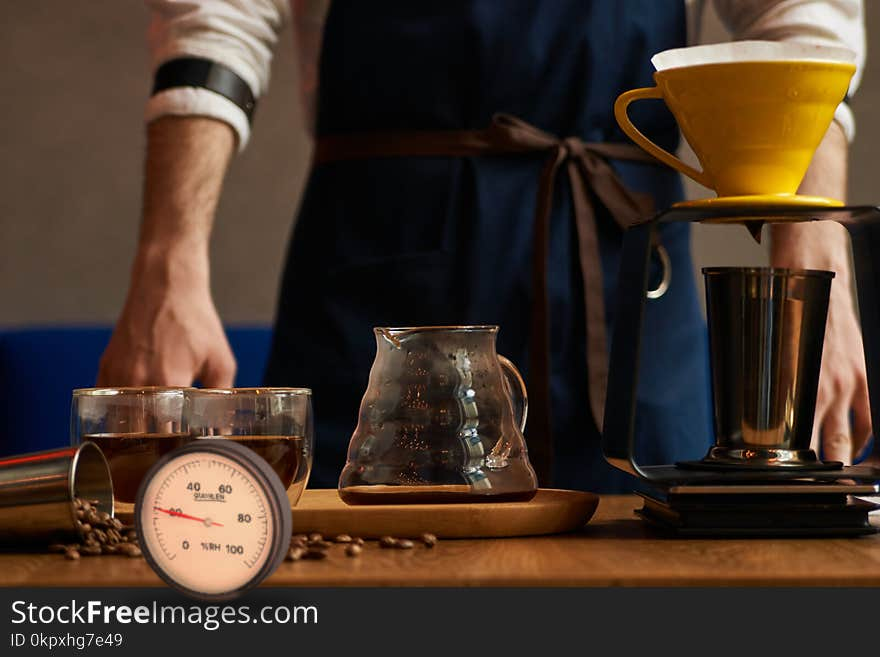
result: 20; %
